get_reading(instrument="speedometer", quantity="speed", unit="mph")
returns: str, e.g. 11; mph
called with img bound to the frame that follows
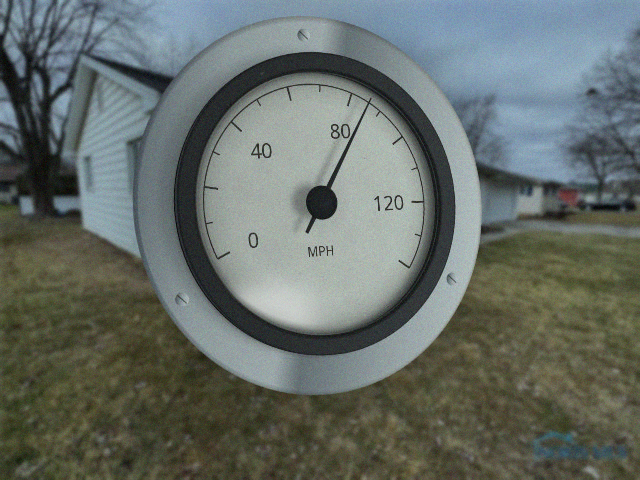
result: 85; mph
